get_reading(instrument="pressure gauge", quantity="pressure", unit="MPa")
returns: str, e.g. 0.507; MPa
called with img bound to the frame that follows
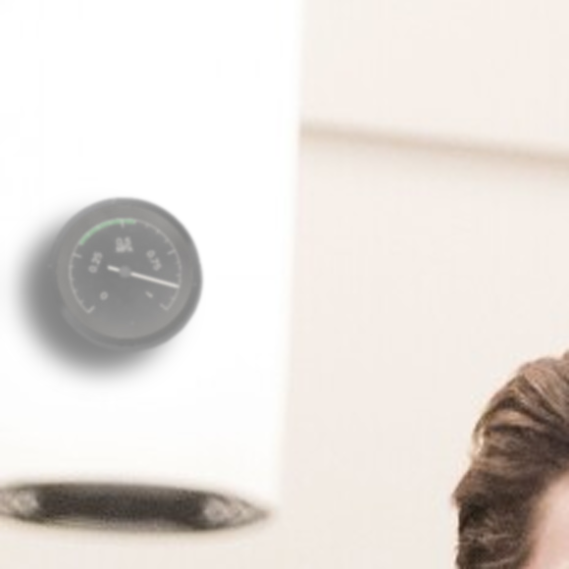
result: 0.9; MPa
